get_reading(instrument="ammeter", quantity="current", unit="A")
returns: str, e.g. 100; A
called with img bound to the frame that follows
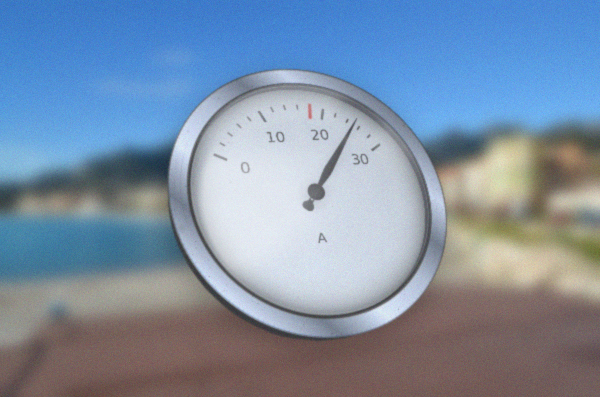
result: 25; A
